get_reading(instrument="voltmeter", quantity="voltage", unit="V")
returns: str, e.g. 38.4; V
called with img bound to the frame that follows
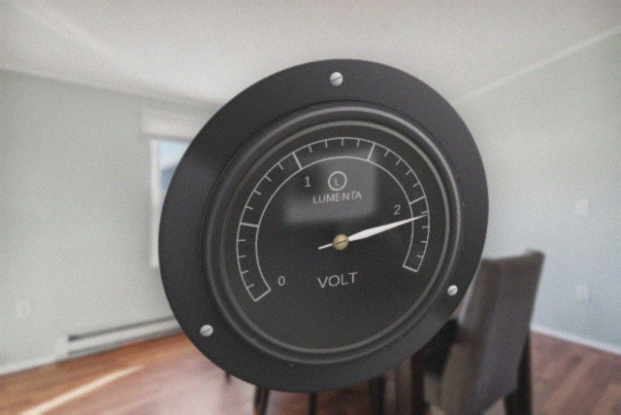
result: 2.1; V
